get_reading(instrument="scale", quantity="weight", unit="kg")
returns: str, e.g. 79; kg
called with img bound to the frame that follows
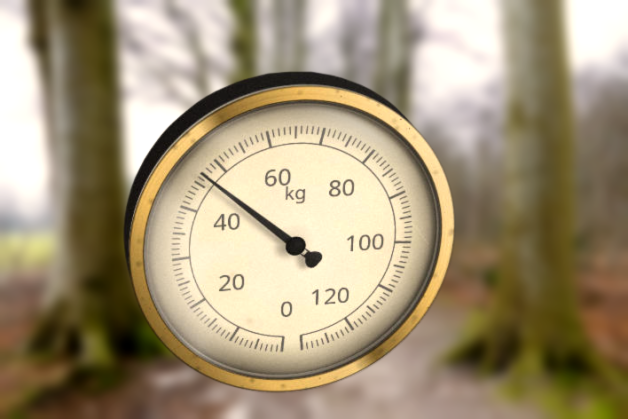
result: 47; kg
